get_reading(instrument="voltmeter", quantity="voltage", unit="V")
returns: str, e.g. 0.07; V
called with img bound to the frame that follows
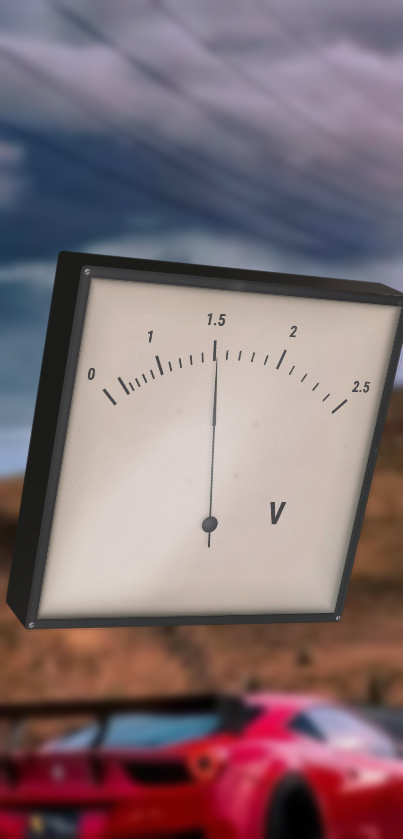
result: 1.5; V
